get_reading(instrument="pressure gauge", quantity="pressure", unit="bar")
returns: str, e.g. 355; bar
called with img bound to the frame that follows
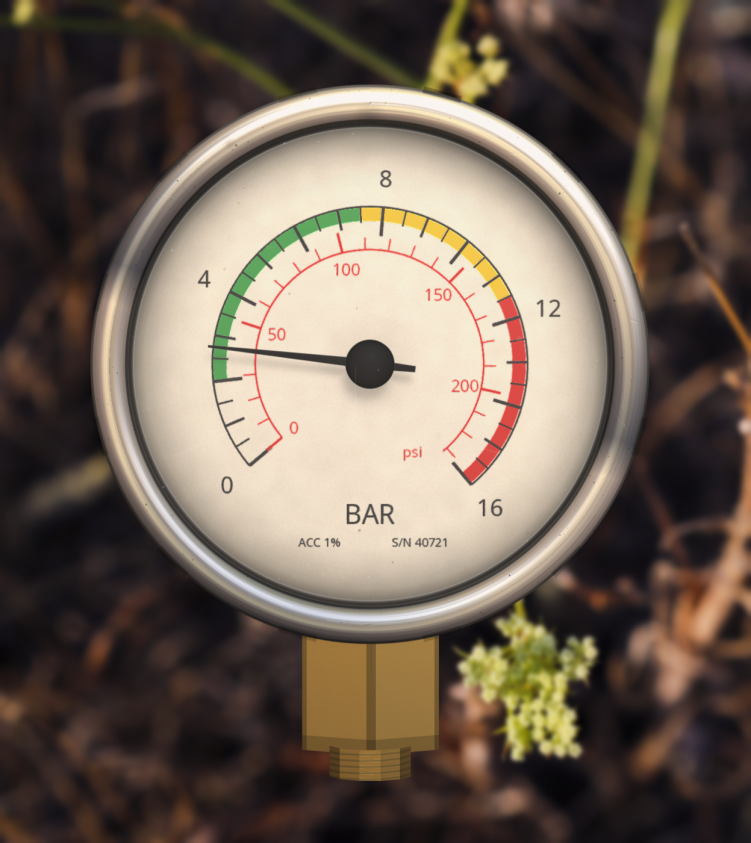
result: 2.75; bar
